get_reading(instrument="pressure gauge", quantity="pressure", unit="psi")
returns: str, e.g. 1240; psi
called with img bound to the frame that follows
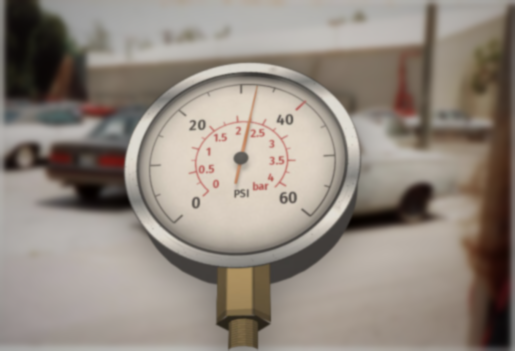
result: 32.5; psi
